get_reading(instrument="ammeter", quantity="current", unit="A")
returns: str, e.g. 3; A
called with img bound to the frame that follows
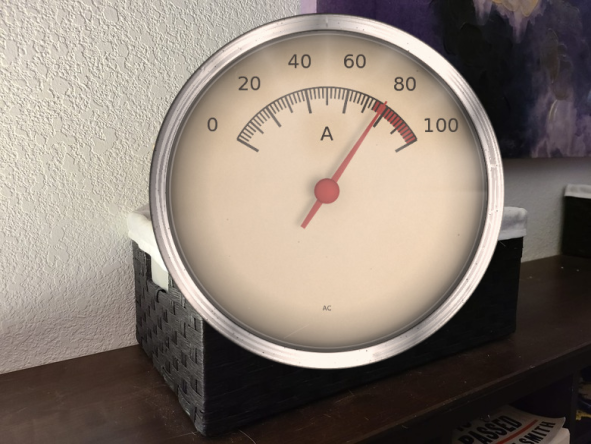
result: 78; A
